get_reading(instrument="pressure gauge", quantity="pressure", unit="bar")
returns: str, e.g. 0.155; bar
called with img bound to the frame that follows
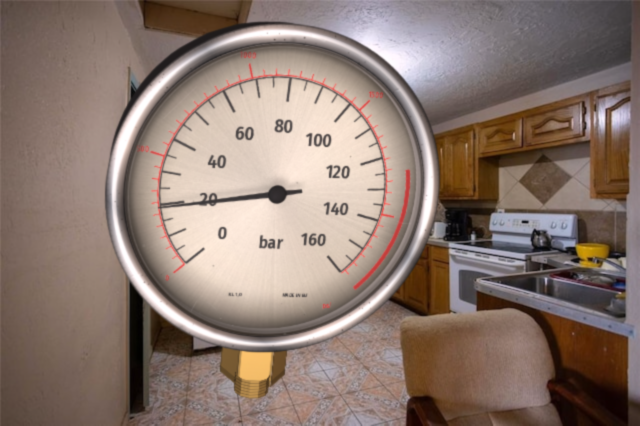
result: 20; bar
